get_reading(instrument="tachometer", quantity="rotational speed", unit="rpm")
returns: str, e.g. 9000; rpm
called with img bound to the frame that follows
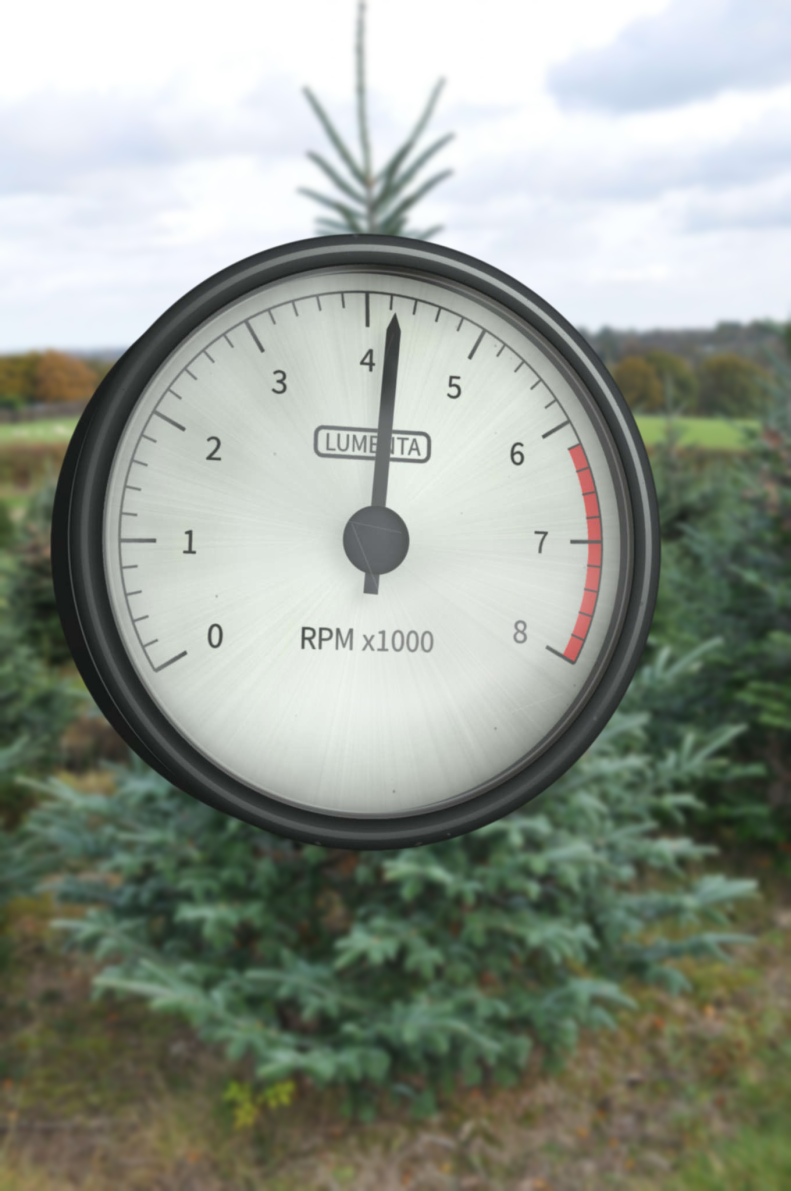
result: 4200; rpm
